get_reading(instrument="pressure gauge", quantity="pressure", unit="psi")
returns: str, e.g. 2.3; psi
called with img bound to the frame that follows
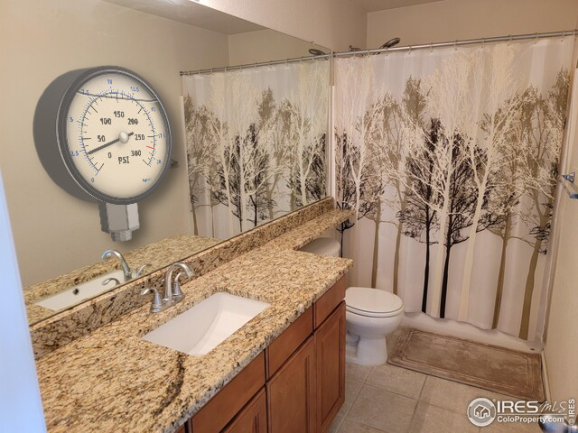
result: 30; psi
